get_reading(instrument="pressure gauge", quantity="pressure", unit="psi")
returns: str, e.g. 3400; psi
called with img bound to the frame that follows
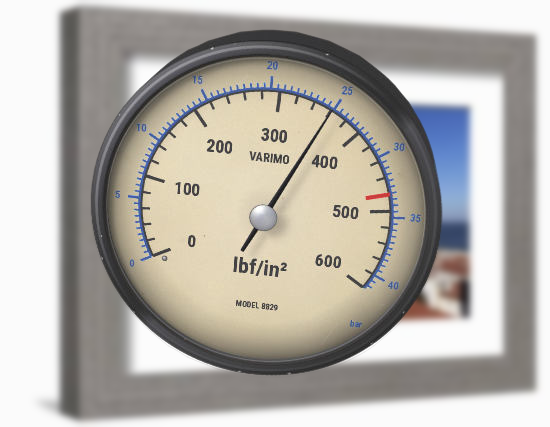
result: 360; psi
